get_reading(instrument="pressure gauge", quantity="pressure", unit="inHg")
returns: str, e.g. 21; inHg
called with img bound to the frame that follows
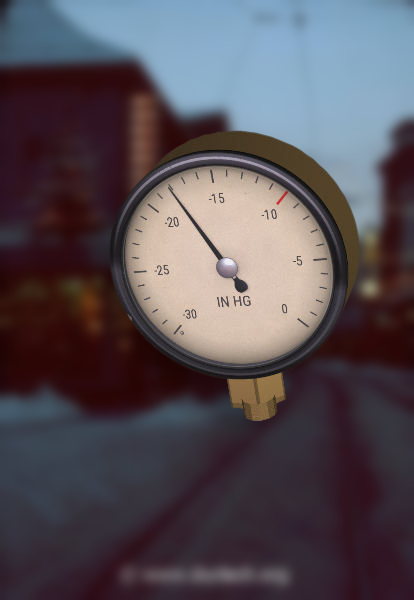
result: -18; inHg
